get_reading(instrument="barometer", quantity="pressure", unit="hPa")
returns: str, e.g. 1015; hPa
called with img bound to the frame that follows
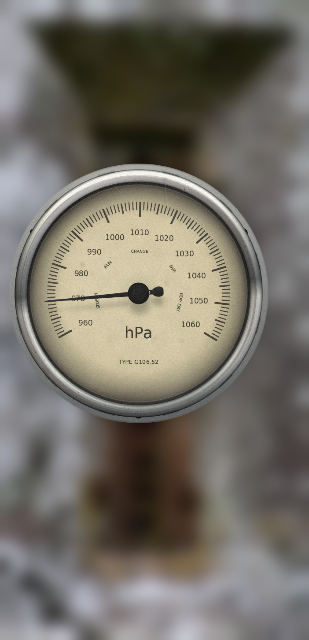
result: 970; hPa
